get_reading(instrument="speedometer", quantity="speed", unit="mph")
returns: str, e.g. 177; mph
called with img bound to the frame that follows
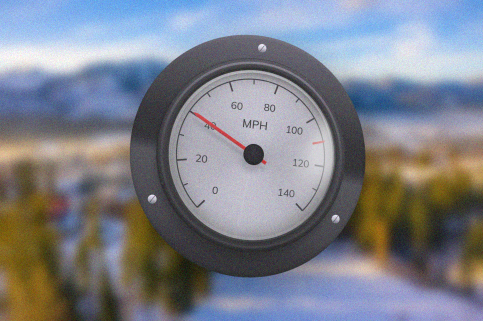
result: 40; mph
